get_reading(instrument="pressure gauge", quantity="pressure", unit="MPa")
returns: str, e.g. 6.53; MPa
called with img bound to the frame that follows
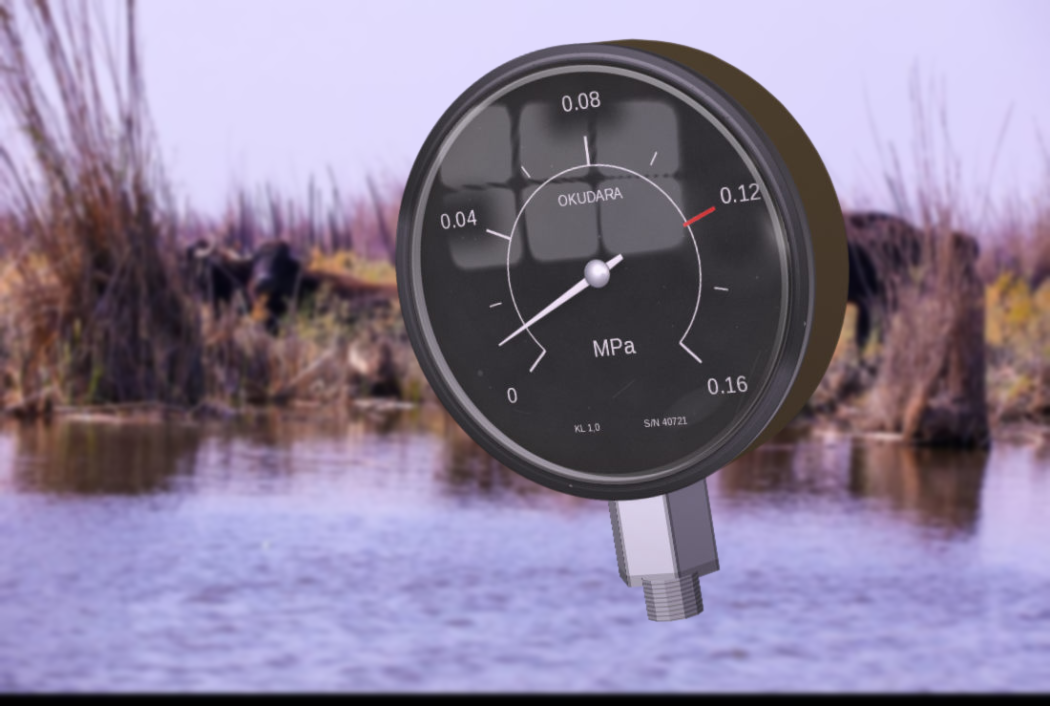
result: 0.01; MPa
